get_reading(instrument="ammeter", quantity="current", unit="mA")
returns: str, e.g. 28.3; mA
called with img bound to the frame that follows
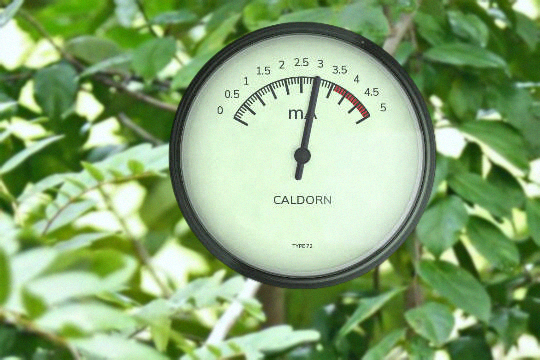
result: 3; mA
